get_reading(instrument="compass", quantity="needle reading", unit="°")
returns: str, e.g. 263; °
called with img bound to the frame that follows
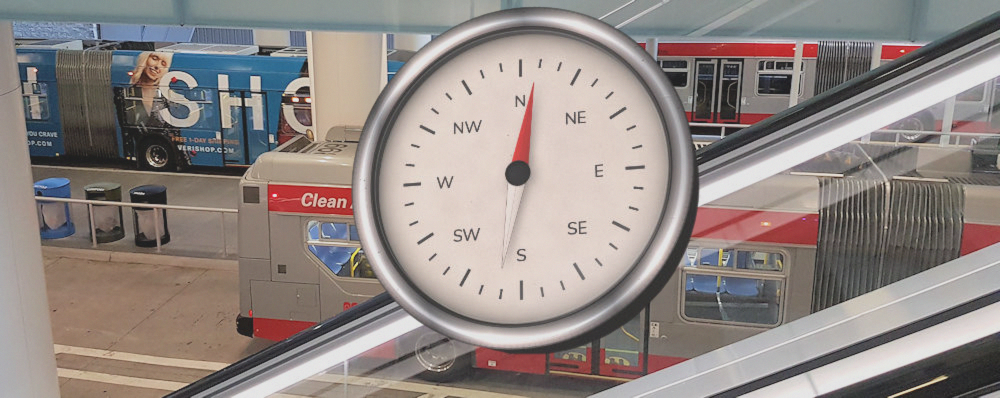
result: 10; °
